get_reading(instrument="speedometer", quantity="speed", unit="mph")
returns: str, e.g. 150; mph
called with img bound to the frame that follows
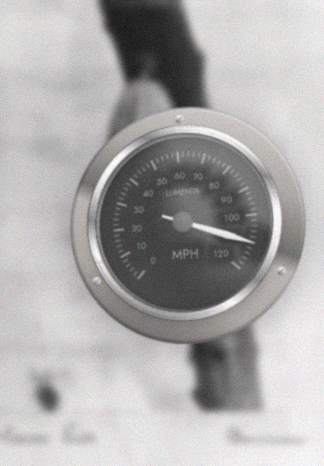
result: 110; mph
